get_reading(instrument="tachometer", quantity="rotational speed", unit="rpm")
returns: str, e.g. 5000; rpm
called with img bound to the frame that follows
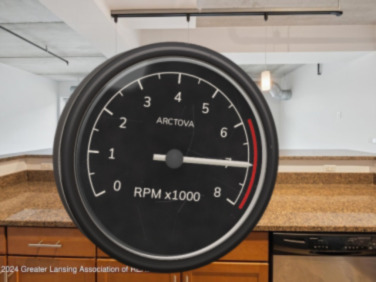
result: 7000; rpm
